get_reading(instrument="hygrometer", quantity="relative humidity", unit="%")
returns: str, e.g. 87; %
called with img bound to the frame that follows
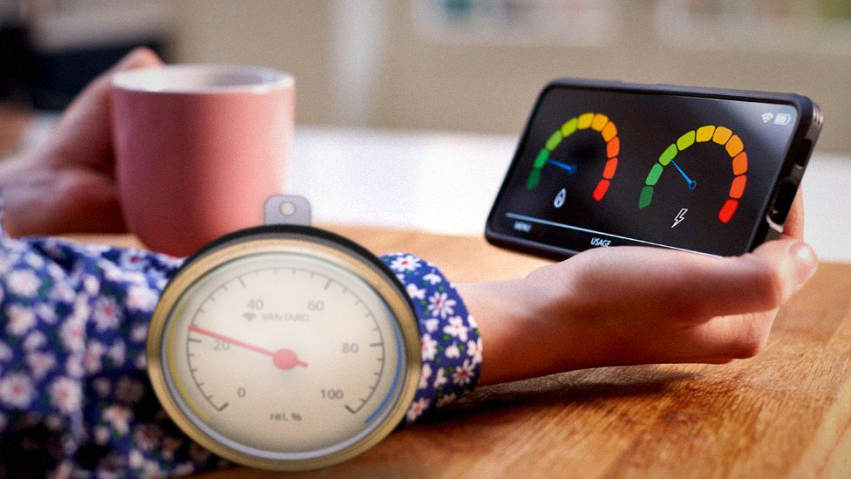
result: 24; %
